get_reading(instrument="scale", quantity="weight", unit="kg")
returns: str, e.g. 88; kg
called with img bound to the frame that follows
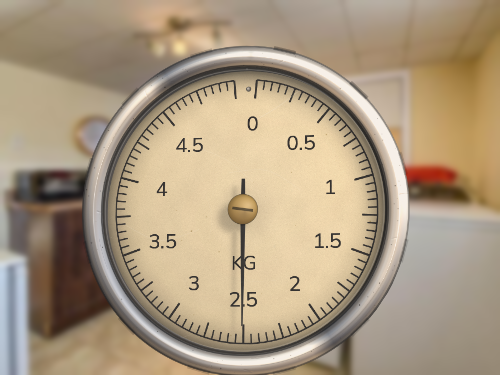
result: 2.5; kg
